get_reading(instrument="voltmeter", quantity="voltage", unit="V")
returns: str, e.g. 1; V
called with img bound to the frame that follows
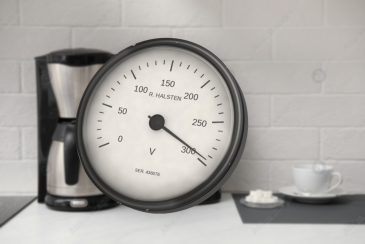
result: 295; V
